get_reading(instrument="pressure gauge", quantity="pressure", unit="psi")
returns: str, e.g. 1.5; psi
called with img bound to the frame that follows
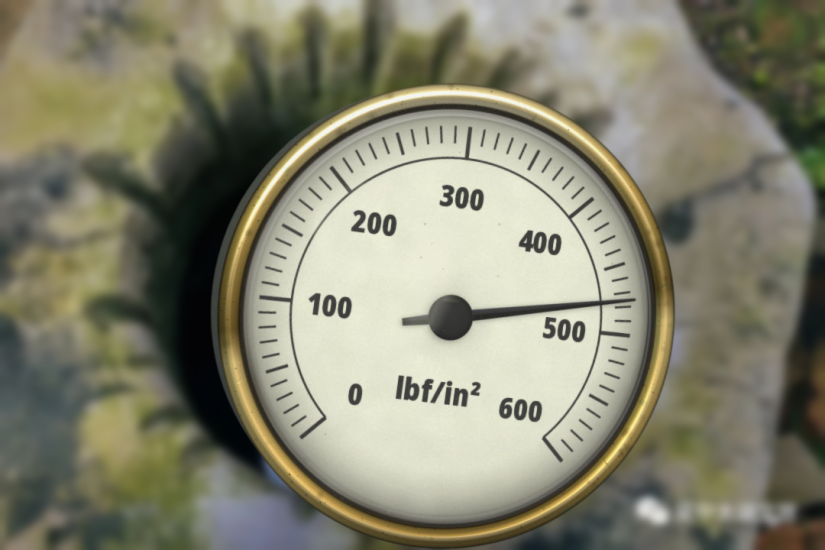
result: 475; psi
